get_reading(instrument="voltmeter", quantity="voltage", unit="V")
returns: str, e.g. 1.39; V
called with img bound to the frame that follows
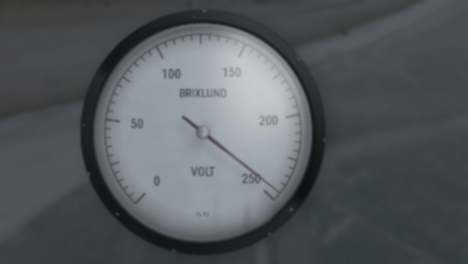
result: 245; V
